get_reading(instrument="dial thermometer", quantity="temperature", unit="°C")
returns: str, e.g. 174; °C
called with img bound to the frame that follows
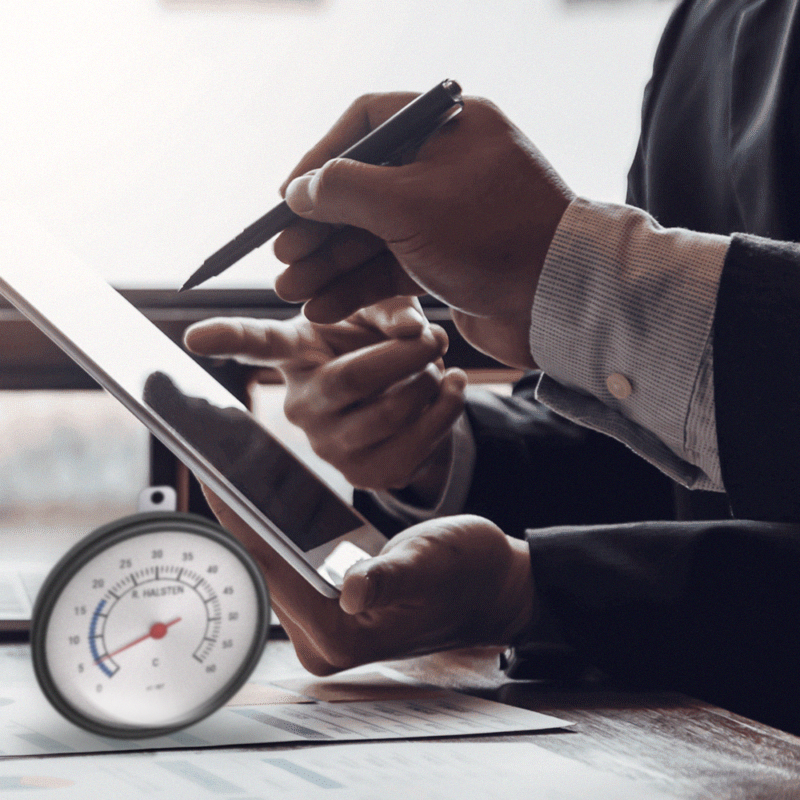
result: 5; °C
